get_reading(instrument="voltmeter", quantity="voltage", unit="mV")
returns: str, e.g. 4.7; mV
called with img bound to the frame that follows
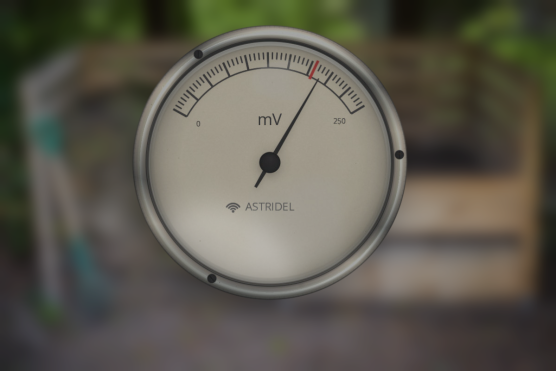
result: 190; mV
